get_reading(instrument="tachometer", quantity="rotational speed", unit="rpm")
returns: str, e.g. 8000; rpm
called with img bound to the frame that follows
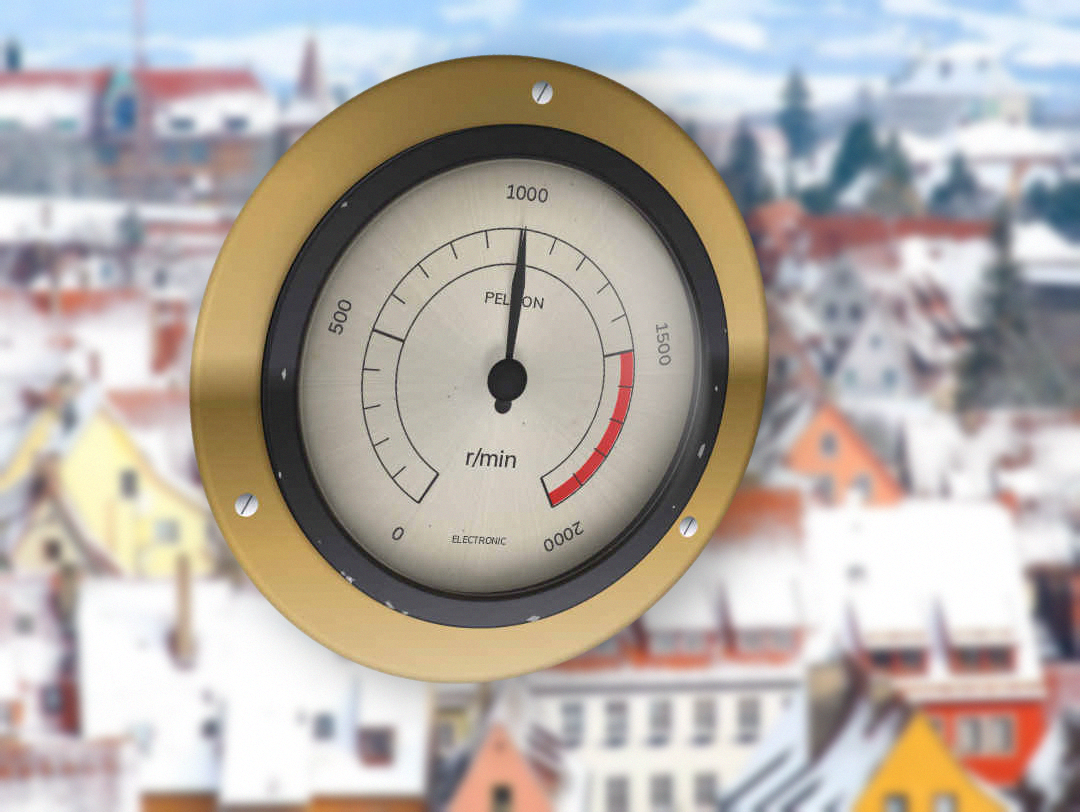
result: 1000; rpm
